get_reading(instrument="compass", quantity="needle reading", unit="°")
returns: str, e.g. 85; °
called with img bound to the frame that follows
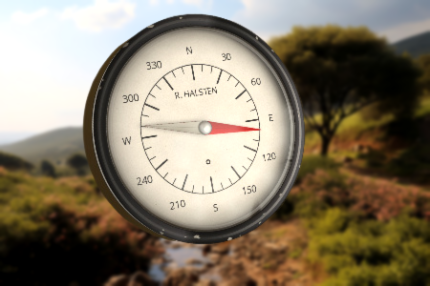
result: 100; °
